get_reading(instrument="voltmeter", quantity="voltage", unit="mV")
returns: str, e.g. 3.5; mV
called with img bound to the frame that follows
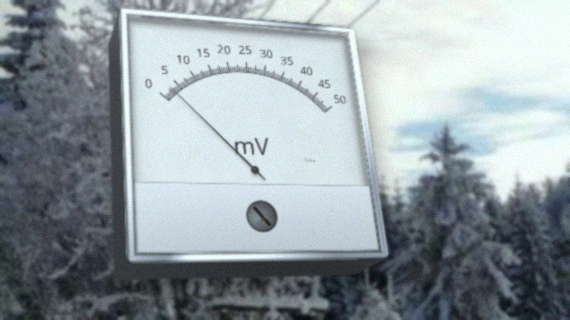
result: 2.5; mV
